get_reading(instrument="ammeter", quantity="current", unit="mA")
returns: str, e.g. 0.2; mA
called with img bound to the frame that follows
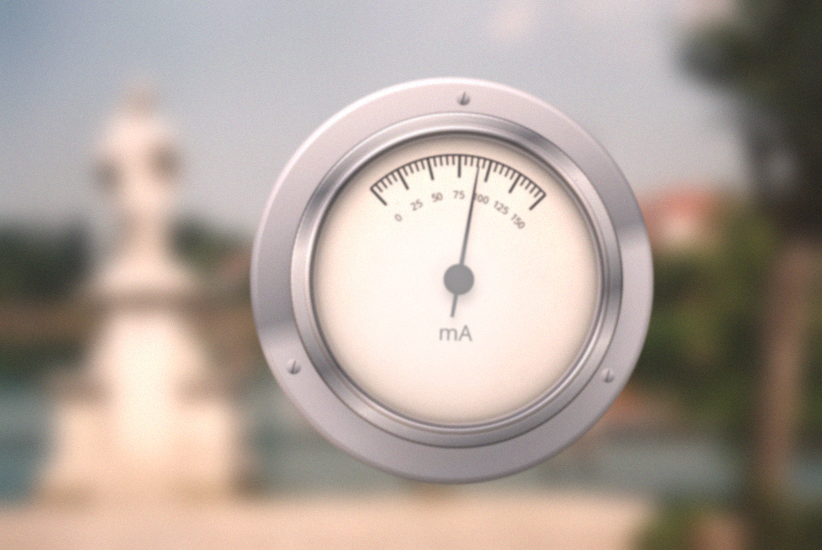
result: 90; mA
